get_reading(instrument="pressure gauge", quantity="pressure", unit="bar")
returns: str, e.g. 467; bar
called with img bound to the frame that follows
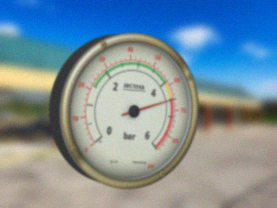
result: 4.5; bar
